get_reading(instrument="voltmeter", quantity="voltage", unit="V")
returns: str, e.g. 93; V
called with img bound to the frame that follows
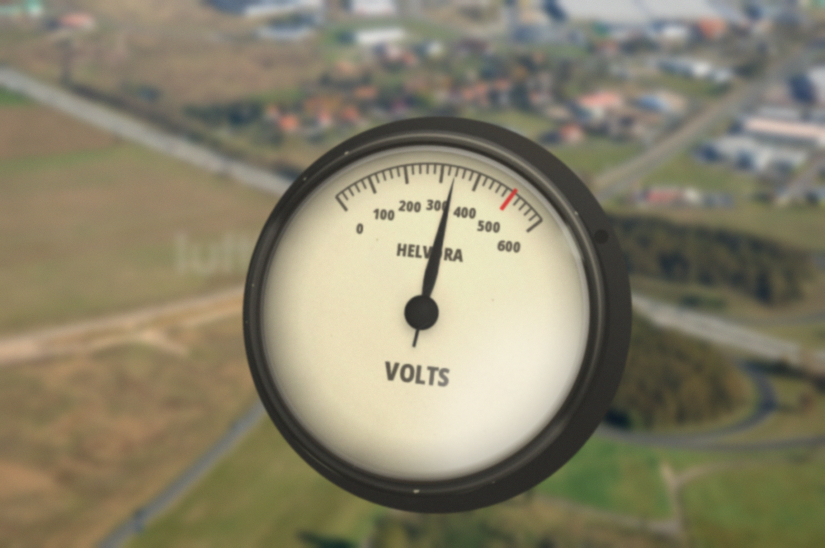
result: 340; V
